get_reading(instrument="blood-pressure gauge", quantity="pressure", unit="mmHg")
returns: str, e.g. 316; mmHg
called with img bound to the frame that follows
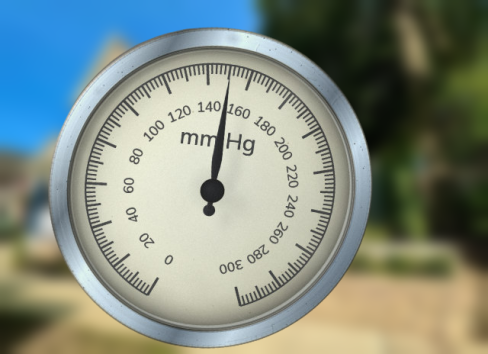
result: 150; mmHg
